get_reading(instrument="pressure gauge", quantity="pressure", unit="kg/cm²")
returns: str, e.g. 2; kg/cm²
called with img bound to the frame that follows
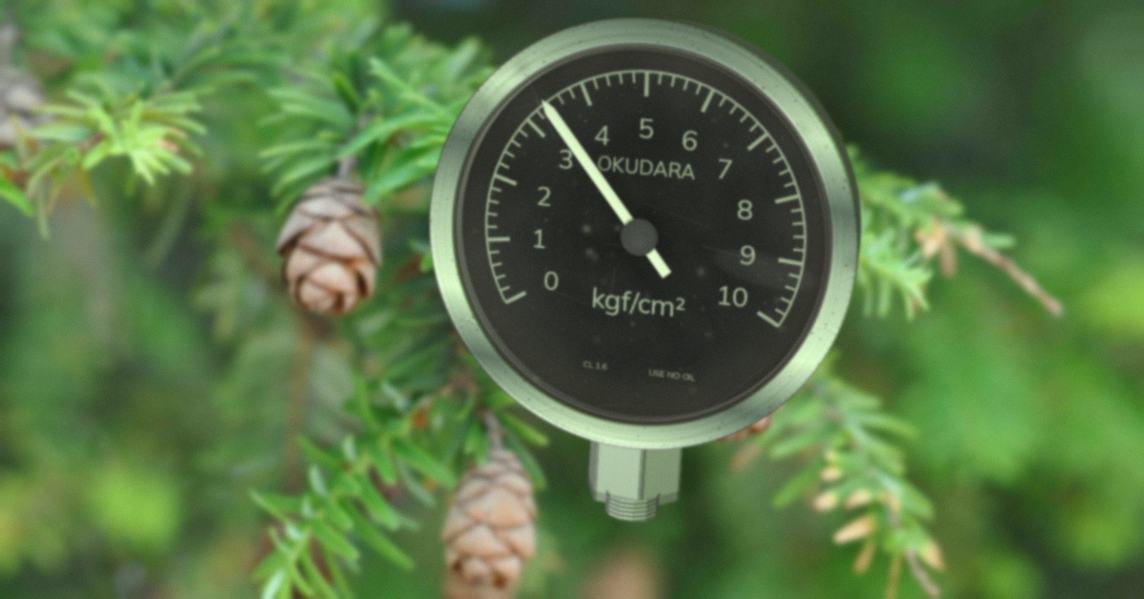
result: 3.4; kg/cm²
